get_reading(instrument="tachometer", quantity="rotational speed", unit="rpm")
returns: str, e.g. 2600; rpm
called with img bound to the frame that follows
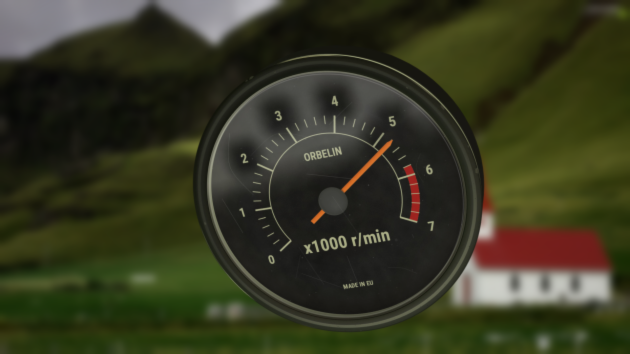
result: 5200; rpm
